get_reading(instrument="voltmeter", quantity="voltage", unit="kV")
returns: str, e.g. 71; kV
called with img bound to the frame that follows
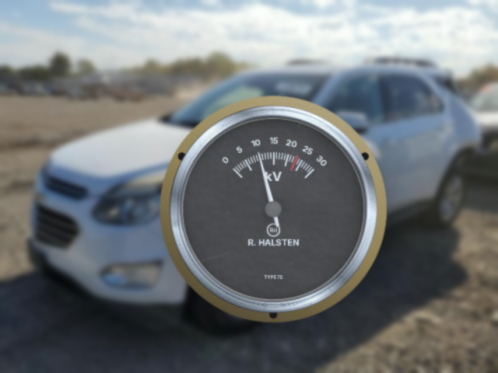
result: 10; kV
